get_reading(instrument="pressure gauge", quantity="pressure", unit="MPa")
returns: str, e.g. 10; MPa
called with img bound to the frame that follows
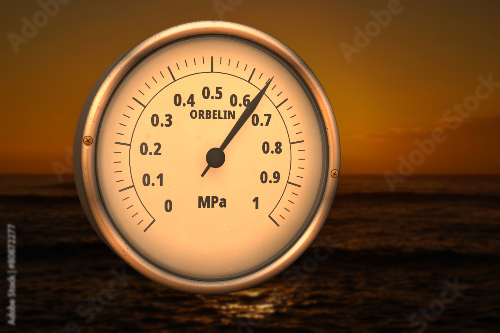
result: 0.64; MPa
